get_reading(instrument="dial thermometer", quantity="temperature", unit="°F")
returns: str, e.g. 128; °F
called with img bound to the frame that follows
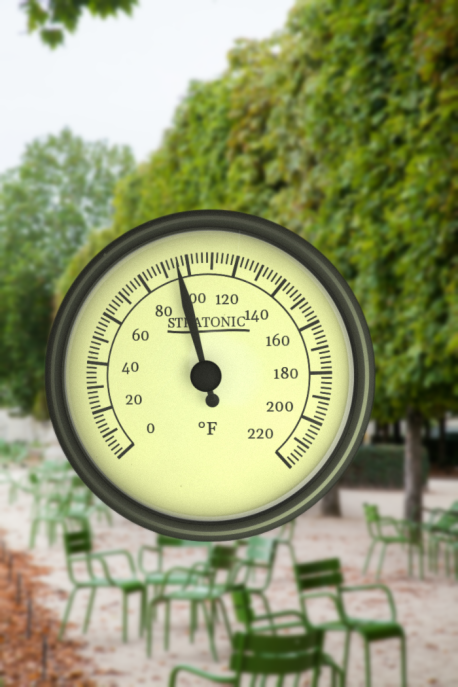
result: 96; °F
